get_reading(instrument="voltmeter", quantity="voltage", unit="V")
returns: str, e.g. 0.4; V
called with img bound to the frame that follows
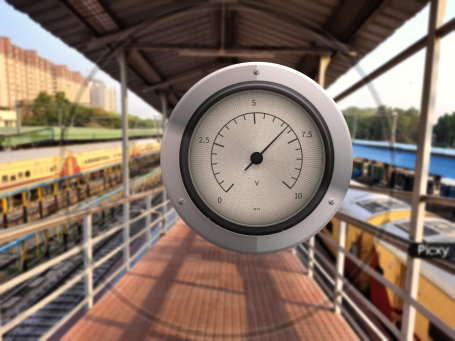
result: 6.75; V
